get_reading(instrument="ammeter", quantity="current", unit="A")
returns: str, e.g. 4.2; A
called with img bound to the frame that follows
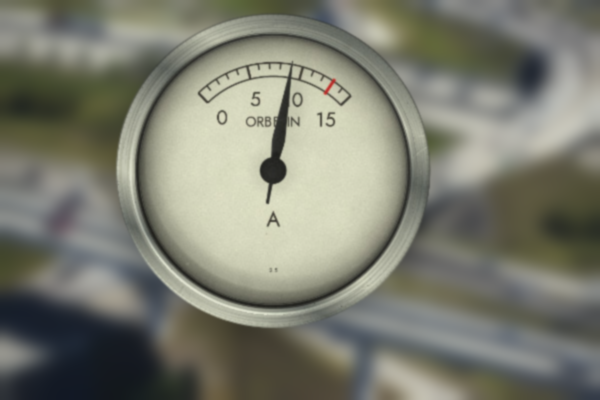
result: 9; A
